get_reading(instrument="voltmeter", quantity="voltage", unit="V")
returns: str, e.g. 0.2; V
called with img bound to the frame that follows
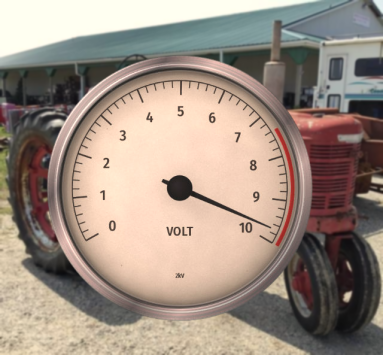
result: 9.7; V
